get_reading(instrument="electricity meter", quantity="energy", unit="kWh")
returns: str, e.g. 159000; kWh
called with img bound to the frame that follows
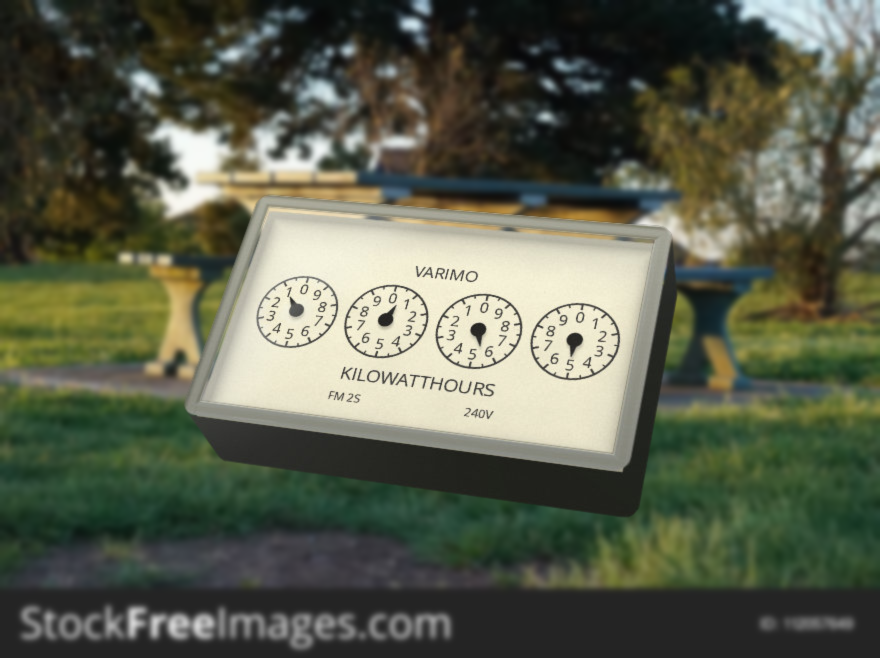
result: 1055; kWh
